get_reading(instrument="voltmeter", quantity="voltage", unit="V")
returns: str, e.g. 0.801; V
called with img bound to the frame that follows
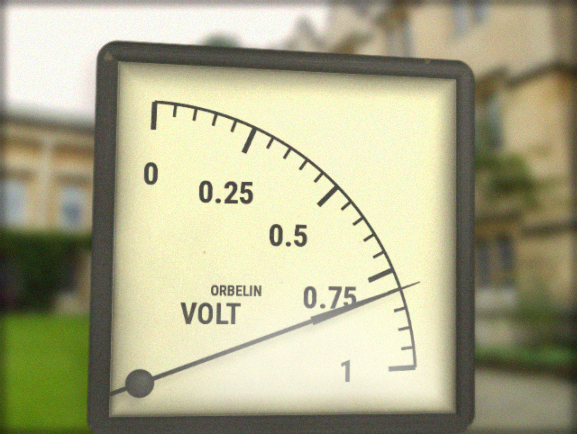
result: 0.8; V
